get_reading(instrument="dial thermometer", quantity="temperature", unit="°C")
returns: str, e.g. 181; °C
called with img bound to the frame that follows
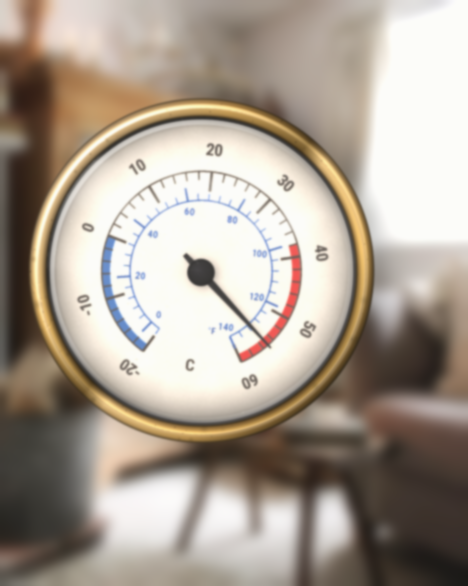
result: 55; °C
